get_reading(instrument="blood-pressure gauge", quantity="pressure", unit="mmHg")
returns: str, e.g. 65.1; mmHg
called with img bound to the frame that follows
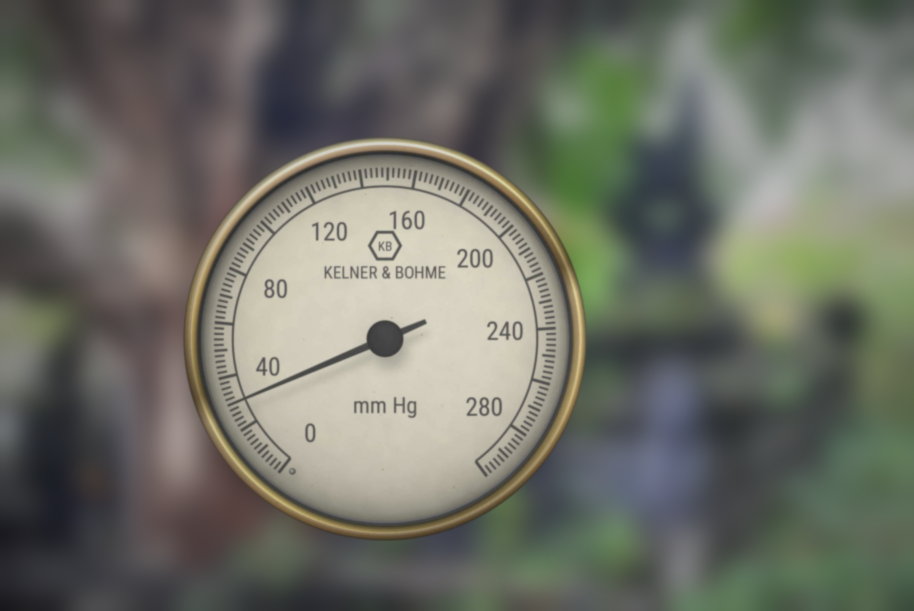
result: 30; mmHg
